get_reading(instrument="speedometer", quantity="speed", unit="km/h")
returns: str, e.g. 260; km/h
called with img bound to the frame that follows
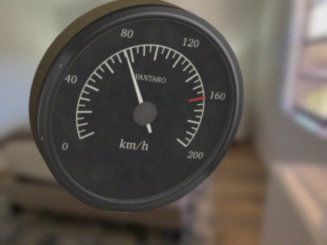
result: 75; km/h
